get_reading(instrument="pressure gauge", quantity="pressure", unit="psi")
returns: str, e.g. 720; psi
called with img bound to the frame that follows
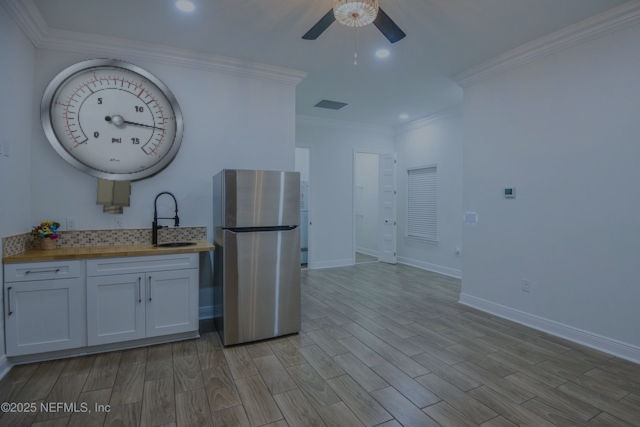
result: 12.5; psi
